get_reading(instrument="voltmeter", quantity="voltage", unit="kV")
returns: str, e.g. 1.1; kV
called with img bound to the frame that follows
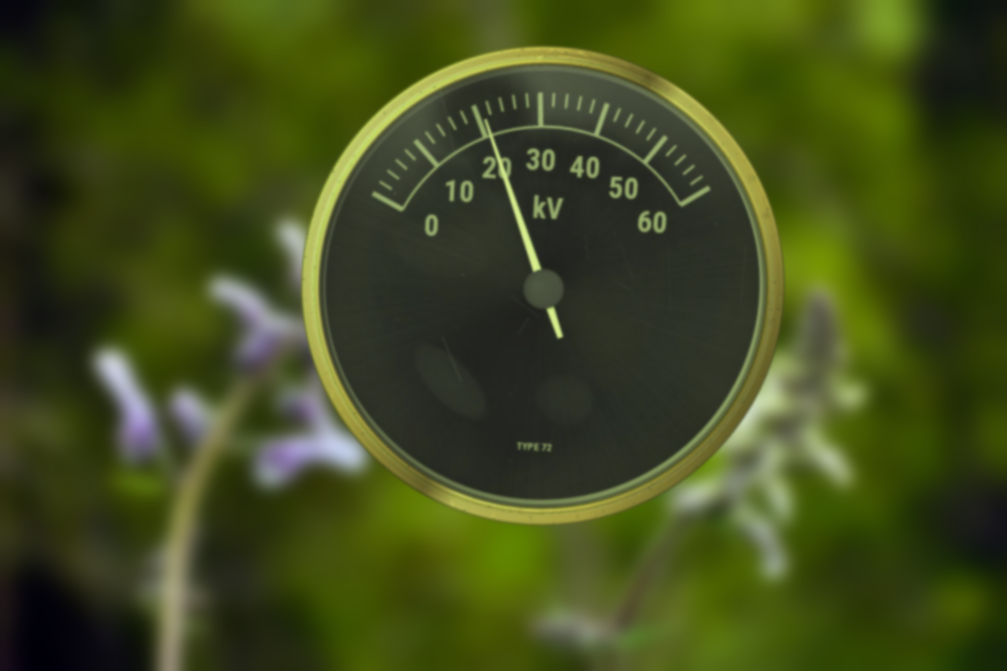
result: 21; kV
